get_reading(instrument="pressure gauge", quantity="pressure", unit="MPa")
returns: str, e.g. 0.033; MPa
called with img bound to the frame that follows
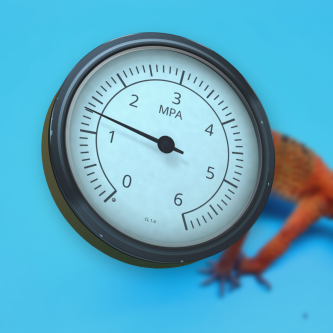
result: 1.3; MPa
